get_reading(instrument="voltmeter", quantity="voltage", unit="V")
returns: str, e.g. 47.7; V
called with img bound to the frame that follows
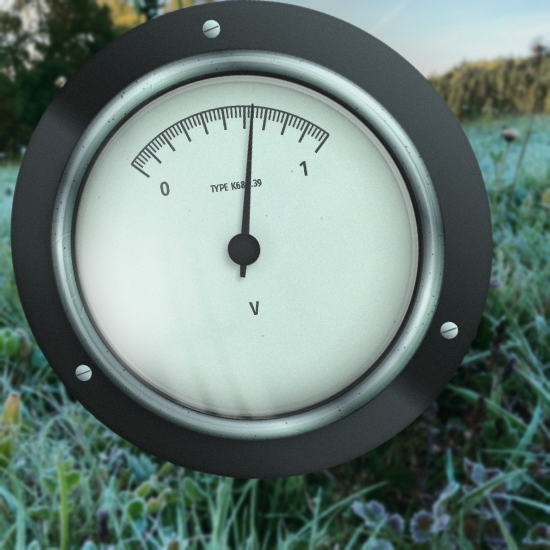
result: 0.64; V
